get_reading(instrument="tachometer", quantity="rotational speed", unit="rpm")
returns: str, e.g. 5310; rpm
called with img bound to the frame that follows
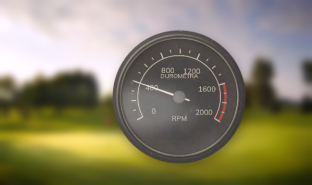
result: 400; rpm
